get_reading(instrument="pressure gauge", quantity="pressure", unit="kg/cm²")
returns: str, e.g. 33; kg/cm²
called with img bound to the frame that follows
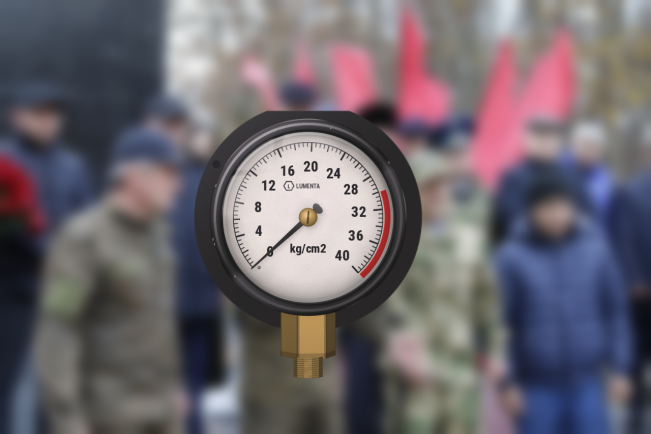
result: 0; kg/cm²
